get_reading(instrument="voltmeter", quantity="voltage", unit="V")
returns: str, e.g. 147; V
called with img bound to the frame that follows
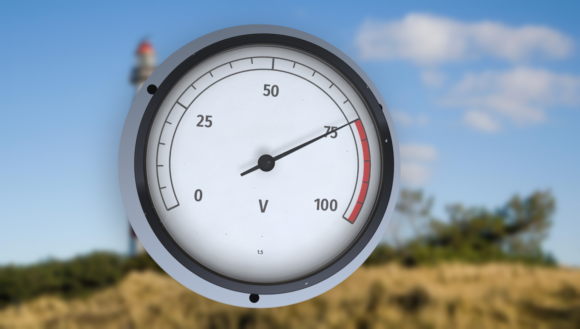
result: 75; V
